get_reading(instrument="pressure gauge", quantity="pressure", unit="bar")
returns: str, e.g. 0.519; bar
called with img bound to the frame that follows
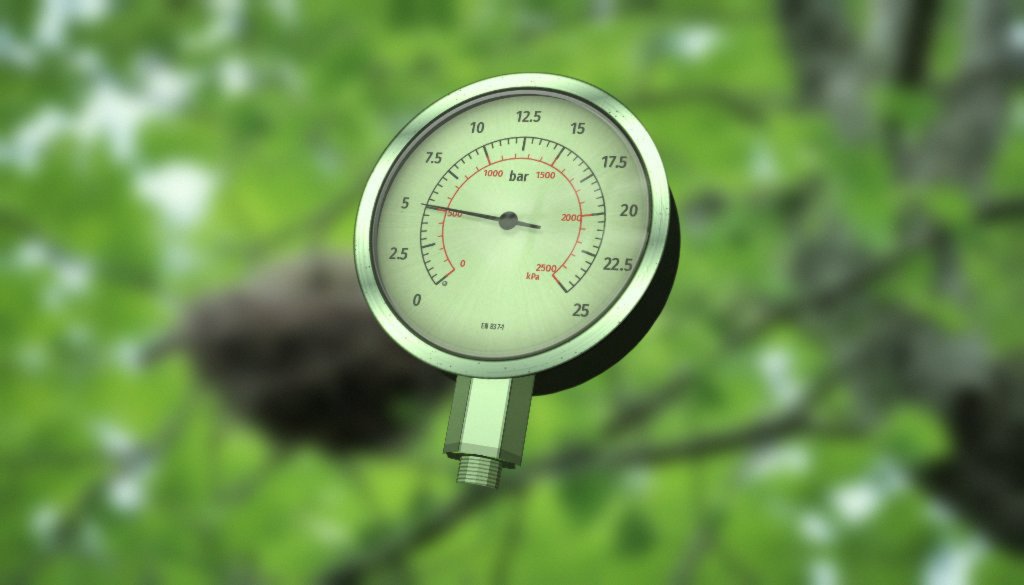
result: 5; bar
